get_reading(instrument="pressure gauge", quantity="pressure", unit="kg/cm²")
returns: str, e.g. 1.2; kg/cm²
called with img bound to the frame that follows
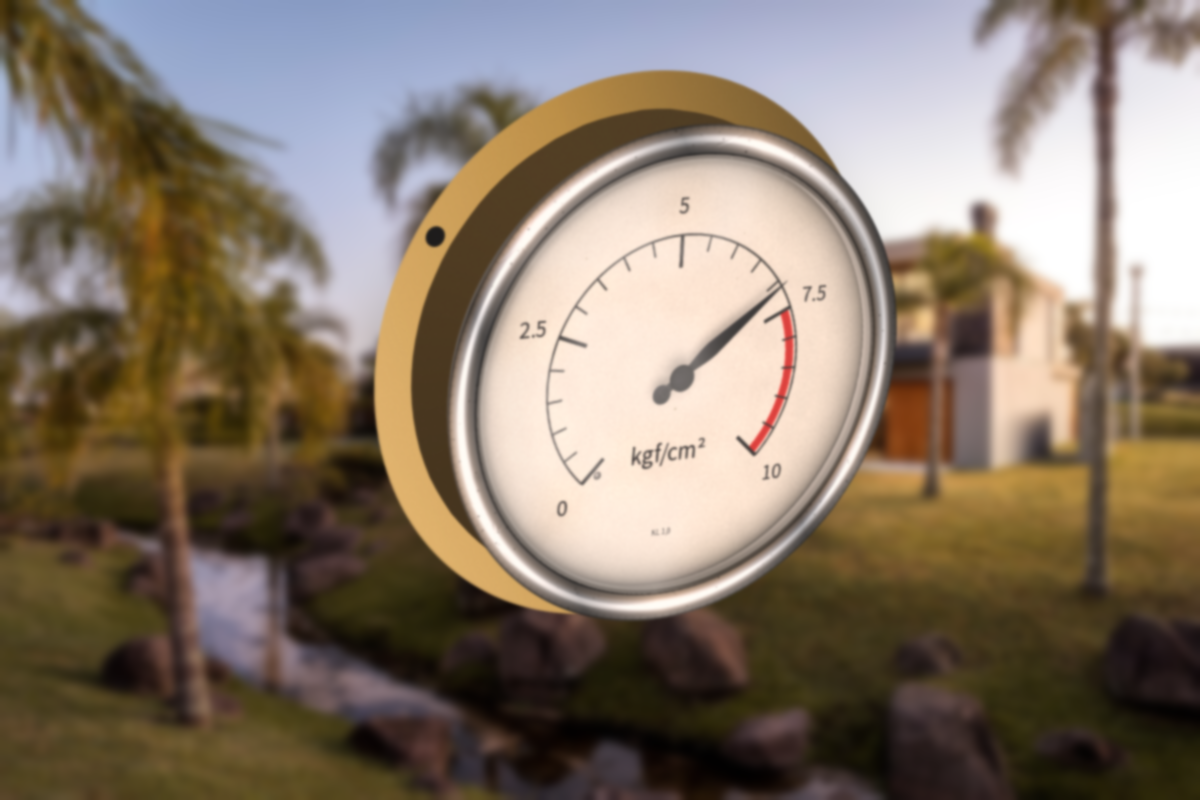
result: 7; kg/cm²
